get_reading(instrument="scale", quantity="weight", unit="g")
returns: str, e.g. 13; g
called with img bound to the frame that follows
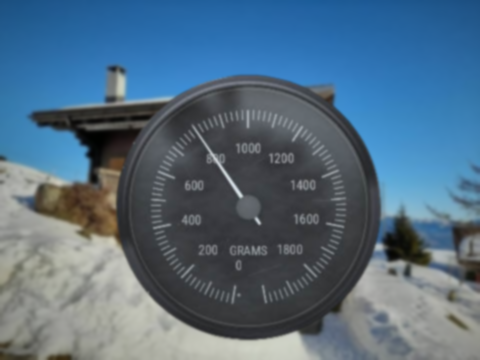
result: 800; g
